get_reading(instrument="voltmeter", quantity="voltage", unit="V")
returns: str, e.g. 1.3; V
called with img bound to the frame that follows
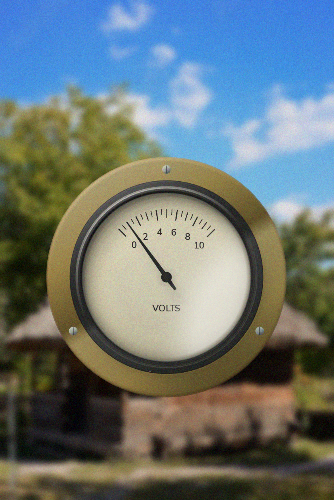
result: 1; V
